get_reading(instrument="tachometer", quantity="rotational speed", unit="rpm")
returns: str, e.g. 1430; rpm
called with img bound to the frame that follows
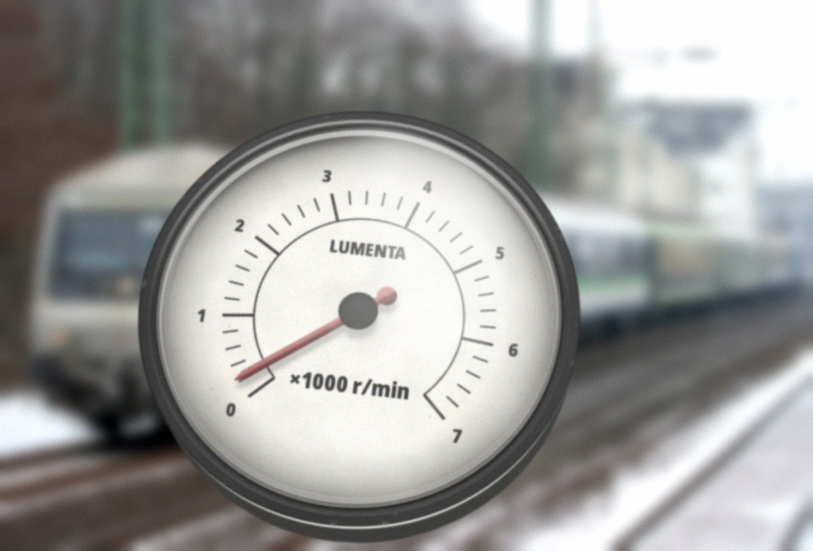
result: 200; rpm
